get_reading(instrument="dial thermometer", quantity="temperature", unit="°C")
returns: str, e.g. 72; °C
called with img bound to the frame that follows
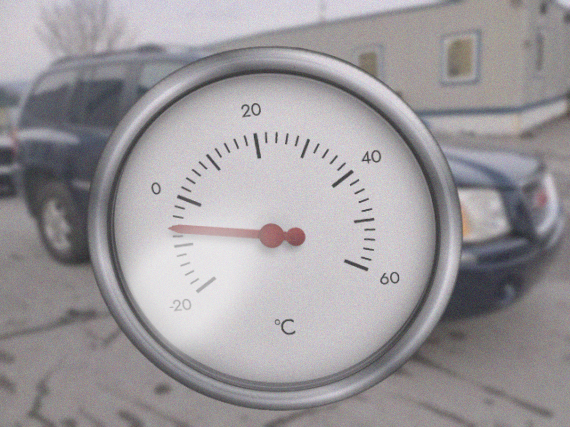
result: -6; °C
